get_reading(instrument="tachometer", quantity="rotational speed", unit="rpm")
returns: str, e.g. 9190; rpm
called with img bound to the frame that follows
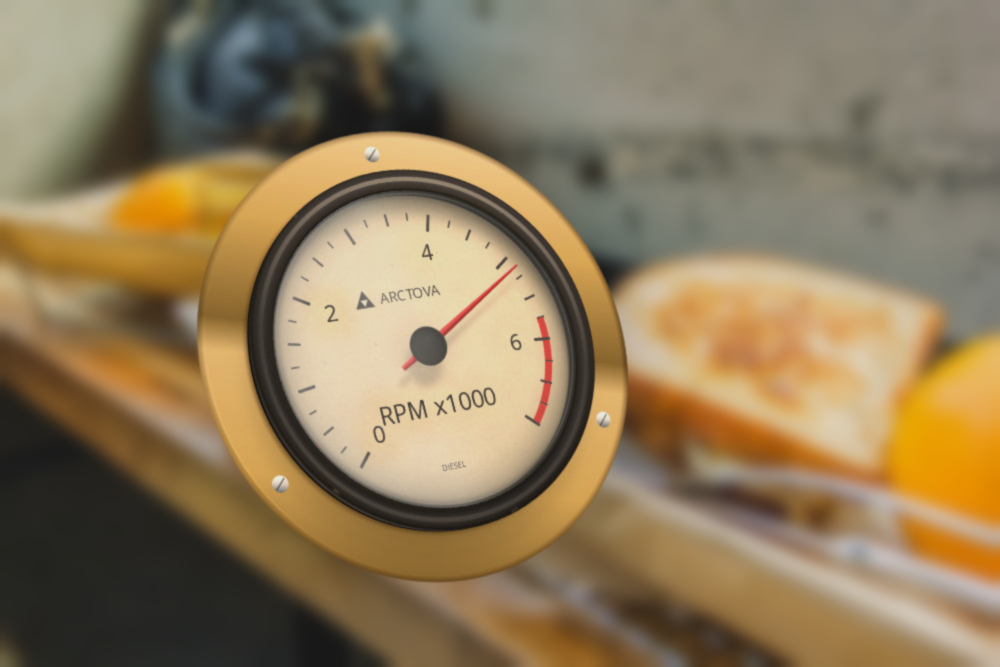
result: 5125; rpm
